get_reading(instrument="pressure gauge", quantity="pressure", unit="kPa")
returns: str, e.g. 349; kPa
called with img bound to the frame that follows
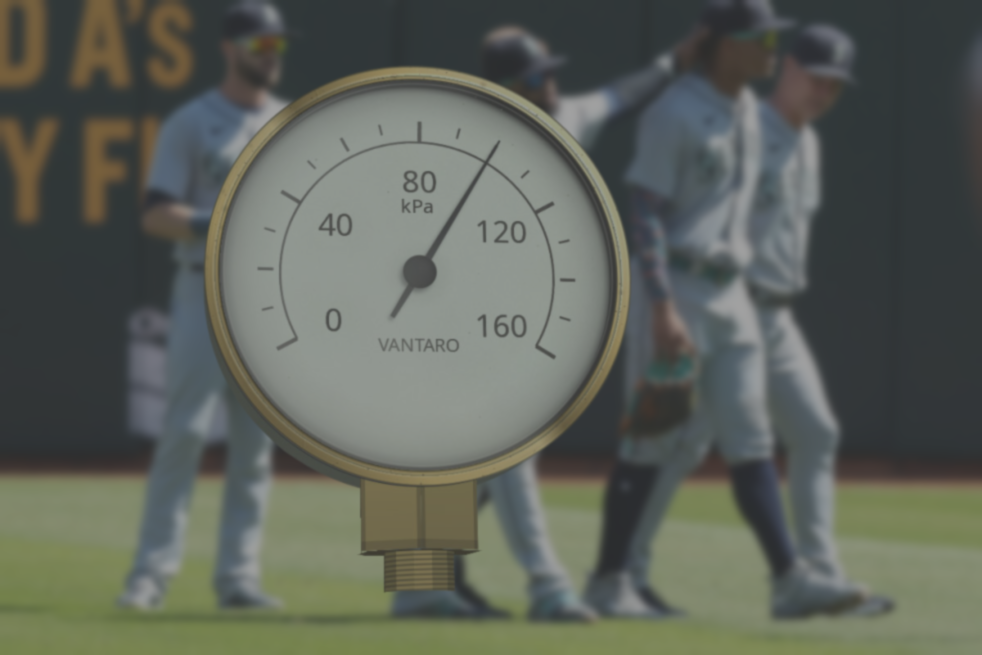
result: 100; kPa
